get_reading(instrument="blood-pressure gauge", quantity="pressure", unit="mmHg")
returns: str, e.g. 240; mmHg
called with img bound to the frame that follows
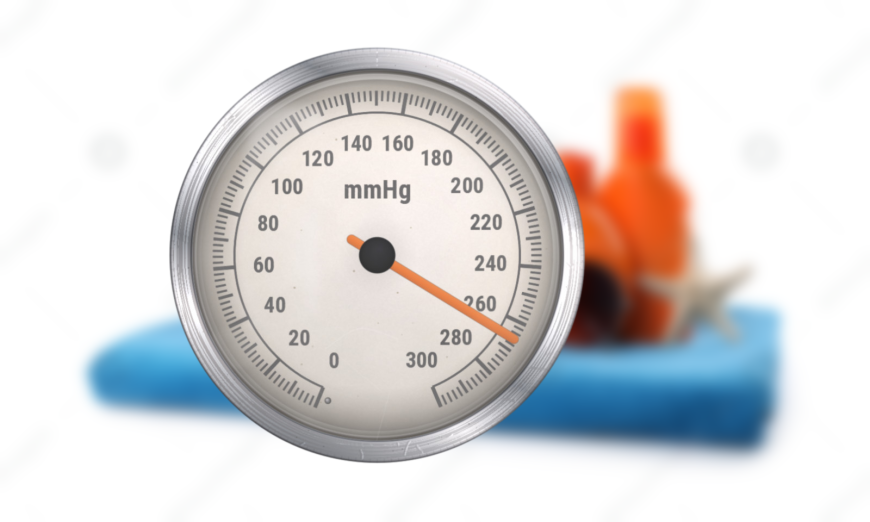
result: 266; mmHg
